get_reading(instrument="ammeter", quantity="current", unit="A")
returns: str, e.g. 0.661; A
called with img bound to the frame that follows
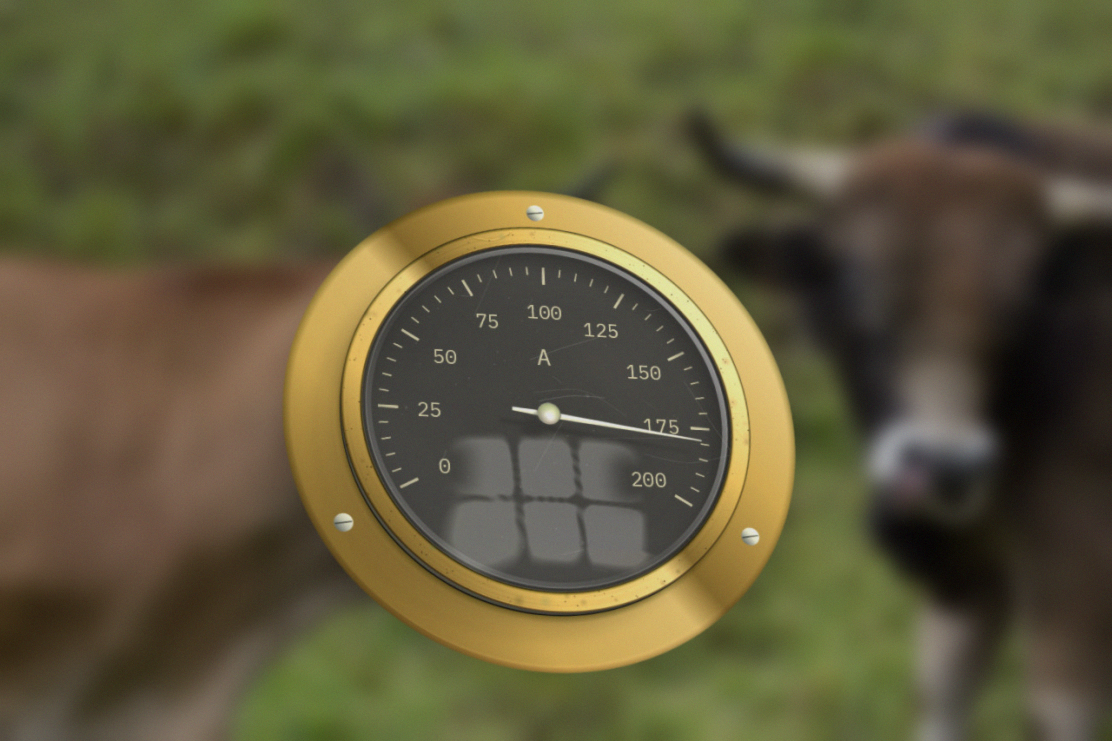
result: 180; A
